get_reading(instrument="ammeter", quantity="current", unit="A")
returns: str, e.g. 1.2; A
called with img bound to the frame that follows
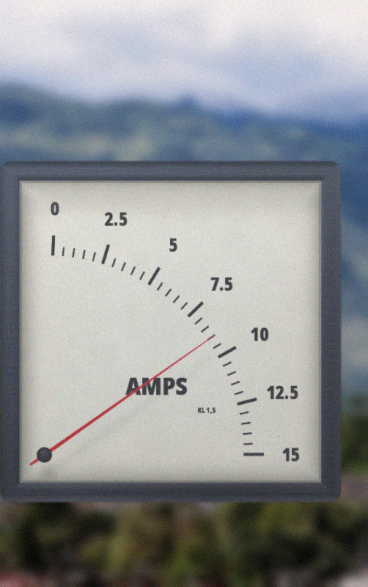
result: 9; A
